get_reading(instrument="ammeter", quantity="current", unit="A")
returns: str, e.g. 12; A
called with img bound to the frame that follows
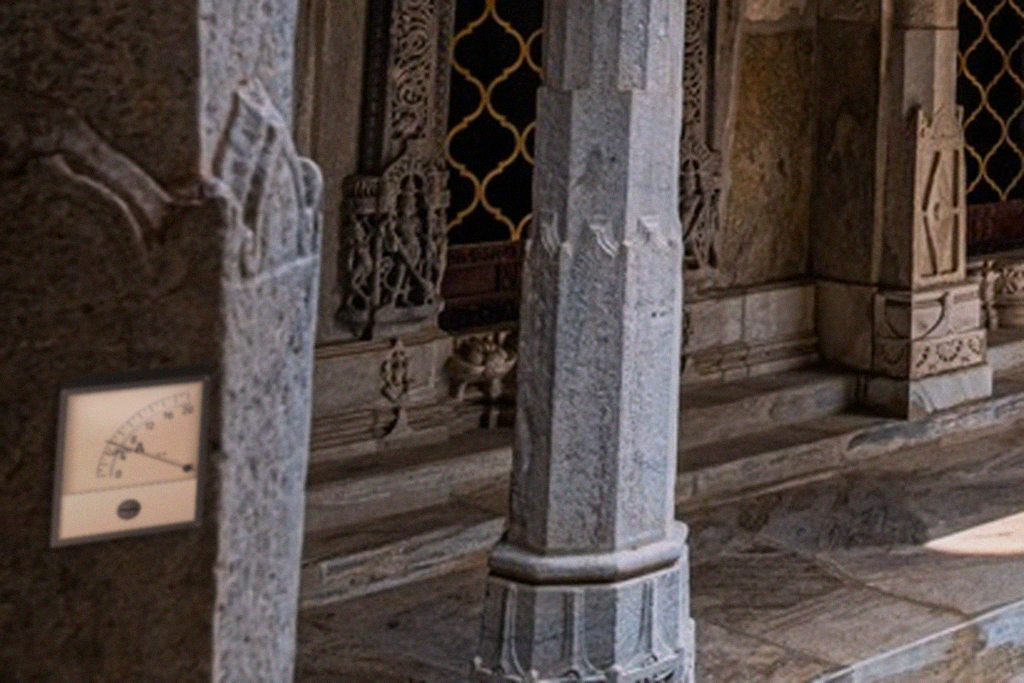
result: 6; A
